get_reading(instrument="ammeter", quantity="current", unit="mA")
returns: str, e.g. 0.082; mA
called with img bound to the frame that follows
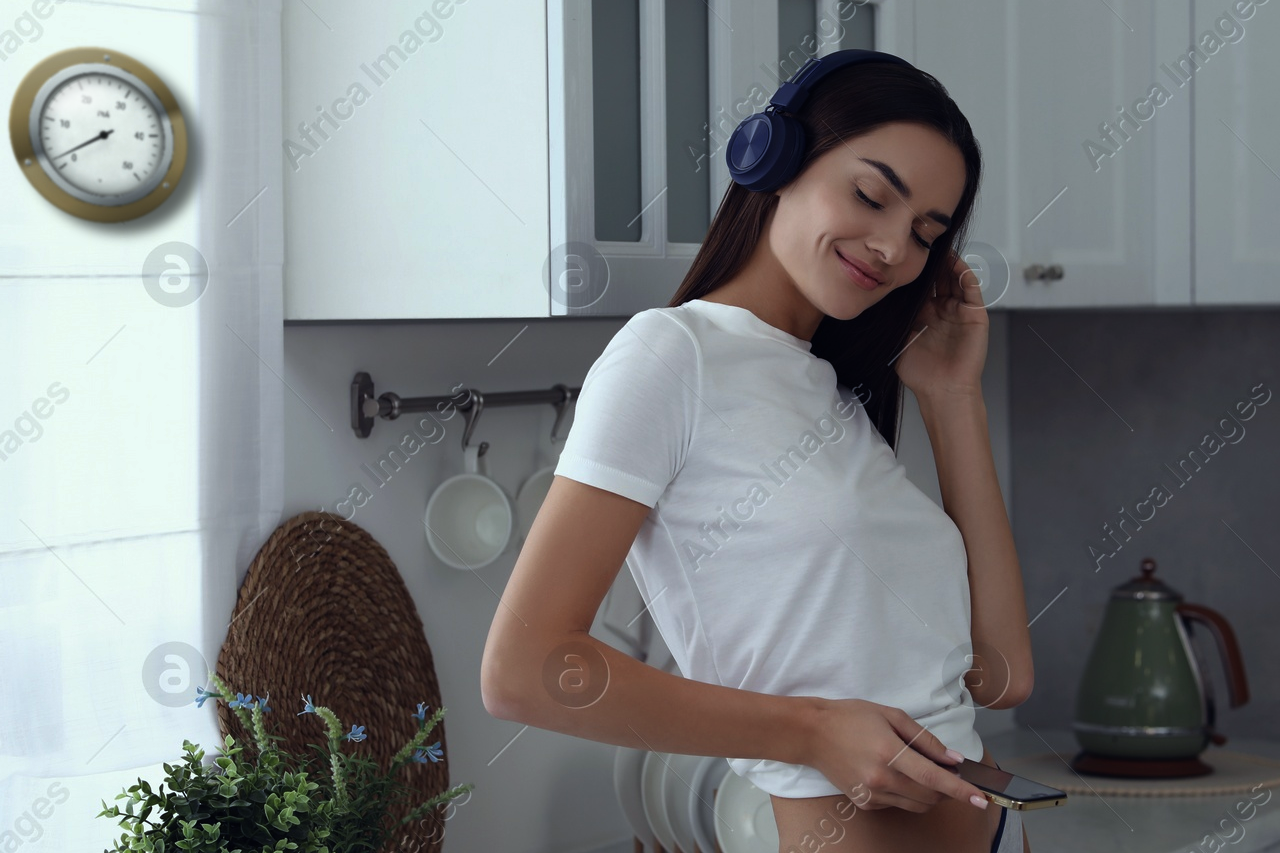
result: 2; mA
